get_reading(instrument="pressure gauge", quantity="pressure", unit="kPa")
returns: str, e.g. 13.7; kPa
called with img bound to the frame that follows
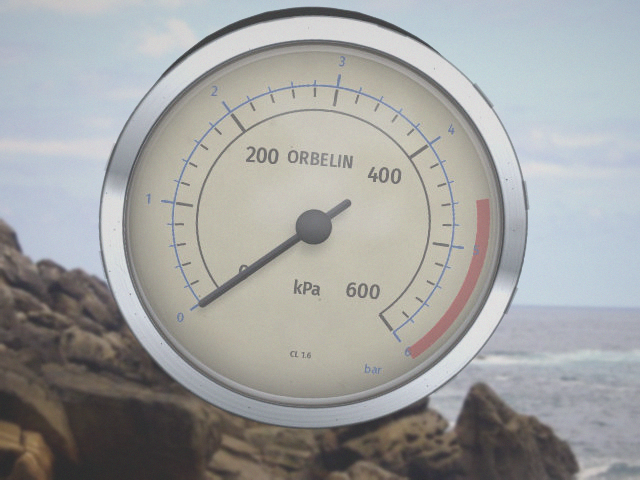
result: 0; kPa
